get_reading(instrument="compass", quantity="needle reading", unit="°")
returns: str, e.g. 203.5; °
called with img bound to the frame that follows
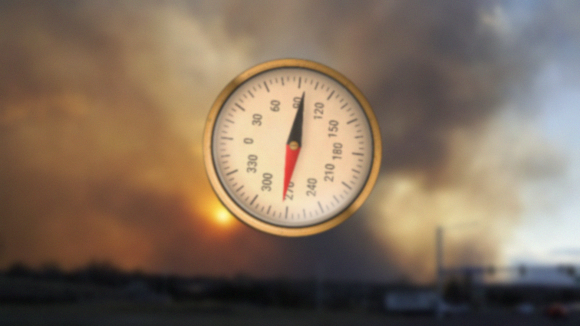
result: 275; °
